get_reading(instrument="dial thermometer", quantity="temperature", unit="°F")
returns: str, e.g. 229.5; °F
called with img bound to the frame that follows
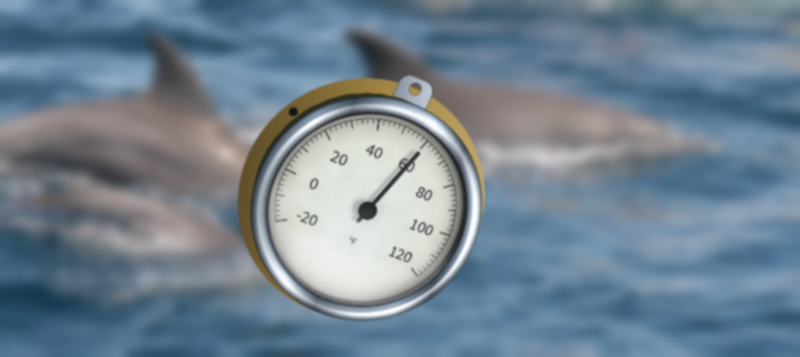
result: 60; °F
